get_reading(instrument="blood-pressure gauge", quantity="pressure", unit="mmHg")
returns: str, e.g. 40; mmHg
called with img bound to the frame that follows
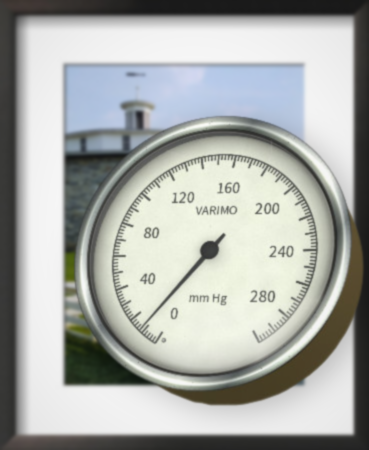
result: 10; mmHg
